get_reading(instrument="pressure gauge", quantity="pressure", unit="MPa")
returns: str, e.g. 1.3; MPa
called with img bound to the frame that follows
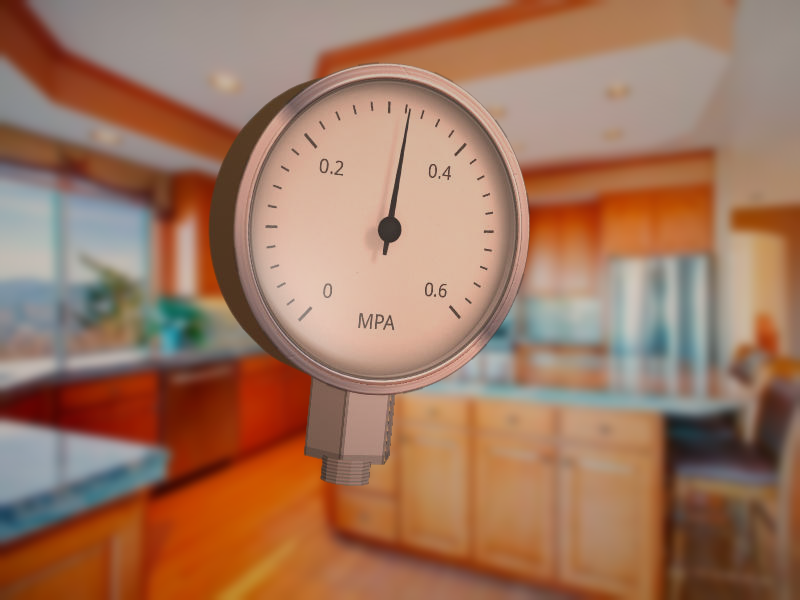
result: 0.32; MPa
